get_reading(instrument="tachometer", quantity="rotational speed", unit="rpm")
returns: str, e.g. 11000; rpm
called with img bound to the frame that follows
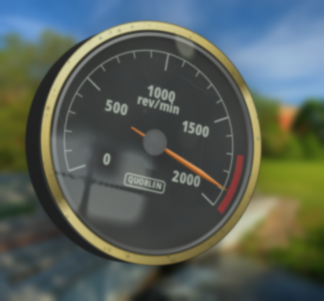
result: 1900; rpm
